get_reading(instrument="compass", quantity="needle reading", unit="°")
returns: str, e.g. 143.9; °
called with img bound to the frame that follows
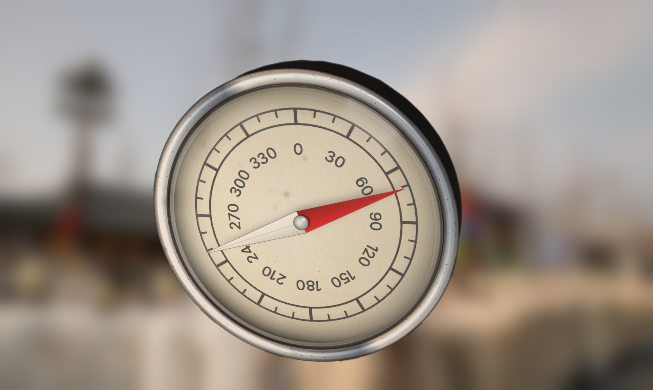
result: 70; °
